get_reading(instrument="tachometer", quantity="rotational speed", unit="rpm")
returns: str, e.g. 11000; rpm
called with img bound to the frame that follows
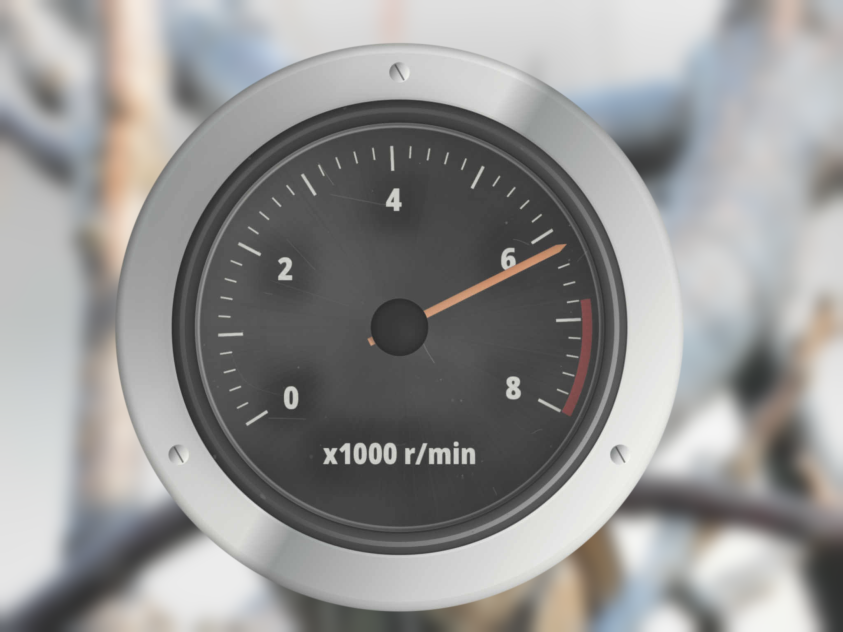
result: 6200; rpm
